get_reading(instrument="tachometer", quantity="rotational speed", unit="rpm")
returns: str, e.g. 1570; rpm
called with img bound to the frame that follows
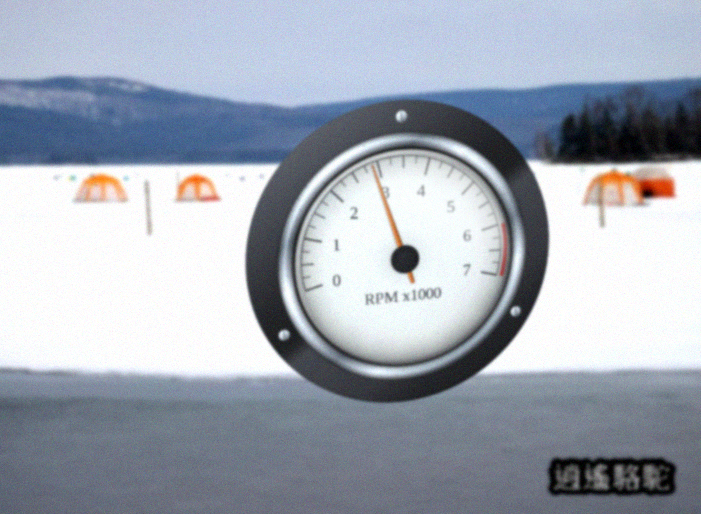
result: 2875; rpm
